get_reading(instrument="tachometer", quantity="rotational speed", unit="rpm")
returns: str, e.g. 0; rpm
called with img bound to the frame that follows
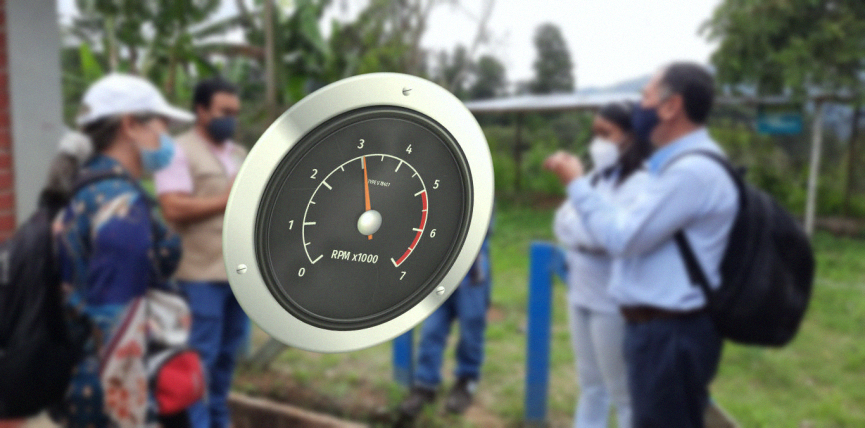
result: 3000; rpm
